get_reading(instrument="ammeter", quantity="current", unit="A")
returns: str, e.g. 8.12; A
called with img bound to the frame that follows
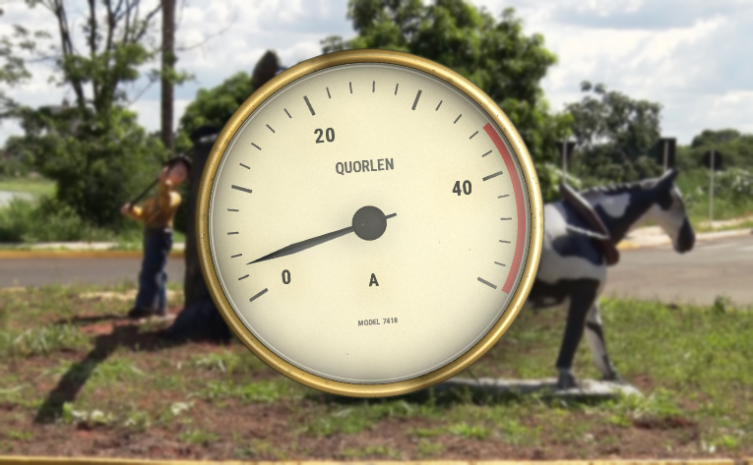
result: 3; A
